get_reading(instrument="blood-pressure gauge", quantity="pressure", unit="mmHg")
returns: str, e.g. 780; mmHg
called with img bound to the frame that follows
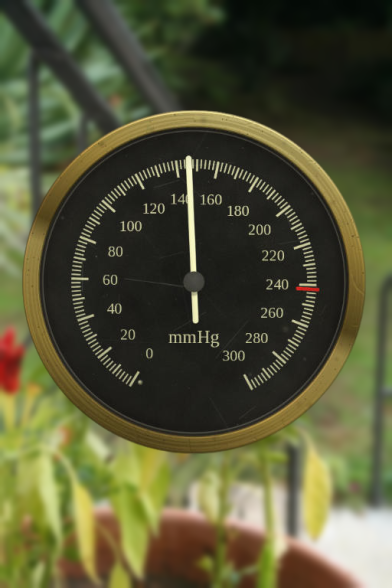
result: 146; mmHg
